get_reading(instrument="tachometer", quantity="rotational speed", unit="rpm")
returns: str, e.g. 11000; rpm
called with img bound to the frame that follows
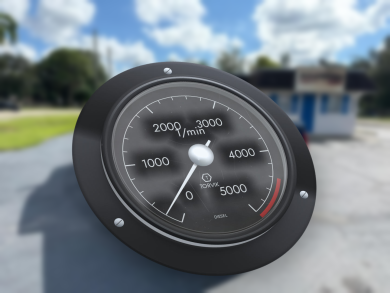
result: 200; rpm
